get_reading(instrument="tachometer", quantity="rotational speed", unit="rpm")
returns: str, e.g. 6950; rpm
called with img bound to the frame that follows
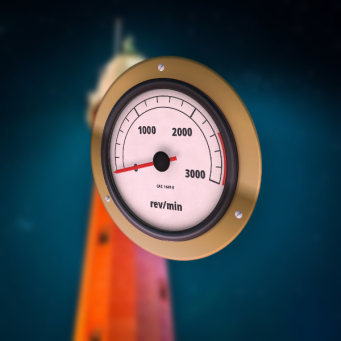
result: 0; rpm
